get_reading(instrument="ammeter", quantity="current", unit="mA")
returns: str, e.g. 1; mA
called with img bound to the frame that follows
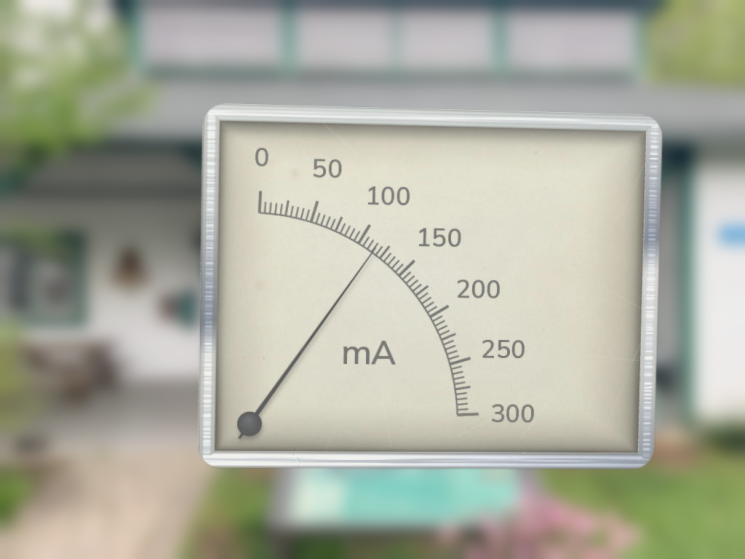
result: 115; mA
